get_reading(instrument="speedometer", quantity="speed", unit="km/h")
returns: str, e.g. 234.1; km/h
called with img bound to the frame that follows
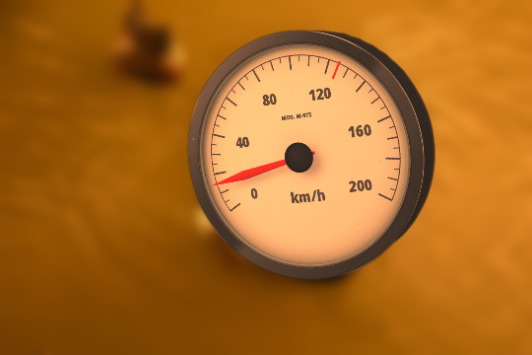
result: 15; km/h
